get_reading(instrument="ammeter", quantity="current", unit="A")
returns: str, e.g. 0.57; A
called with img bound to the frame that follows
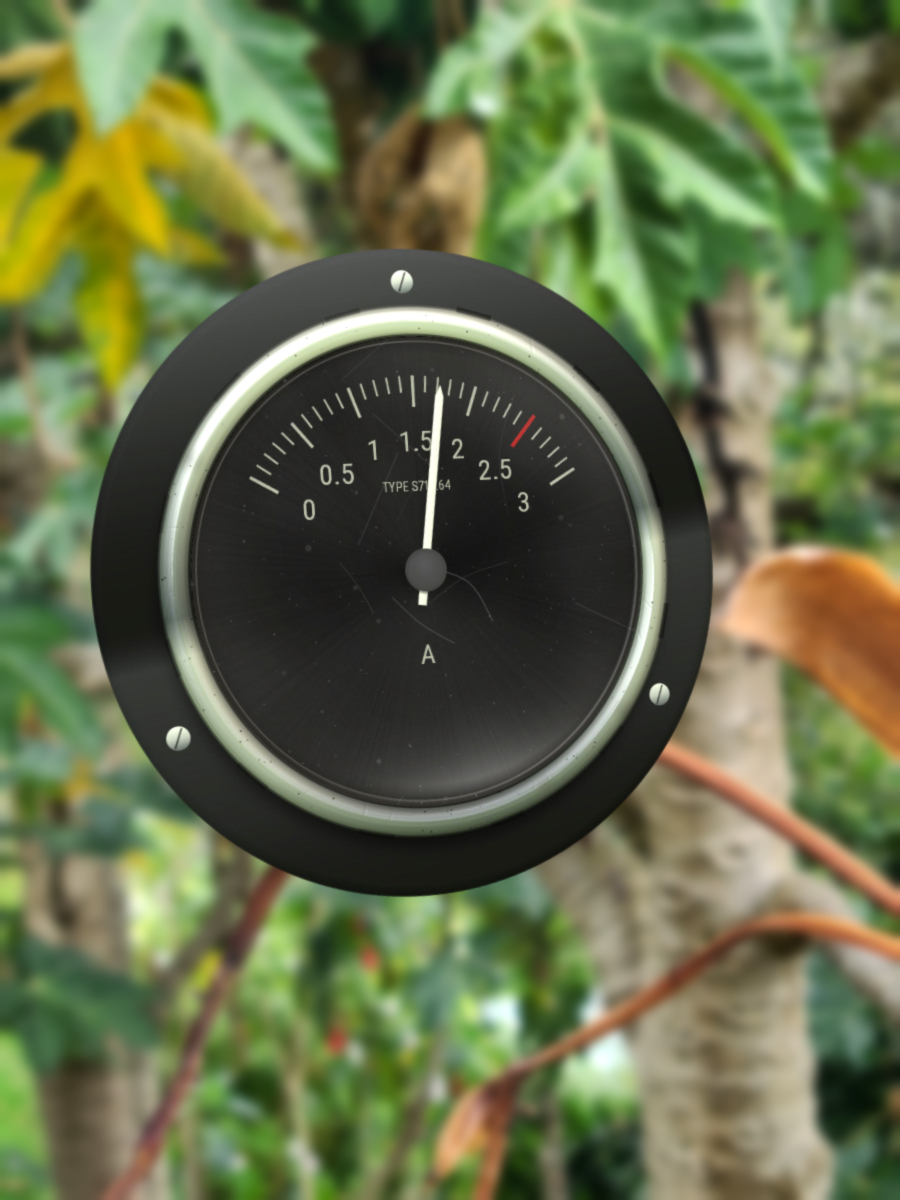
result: 1.7; A
